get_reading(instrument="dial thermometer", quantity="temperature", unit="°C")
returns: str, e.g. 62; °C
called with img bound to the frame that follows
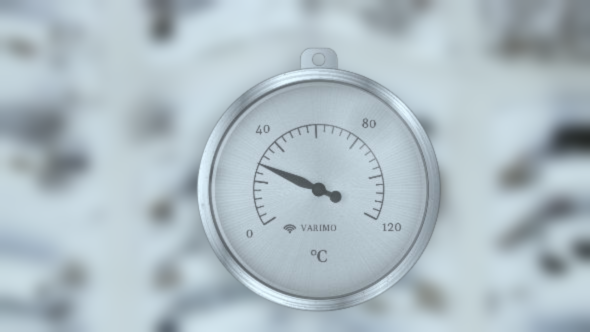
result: 28; °C
